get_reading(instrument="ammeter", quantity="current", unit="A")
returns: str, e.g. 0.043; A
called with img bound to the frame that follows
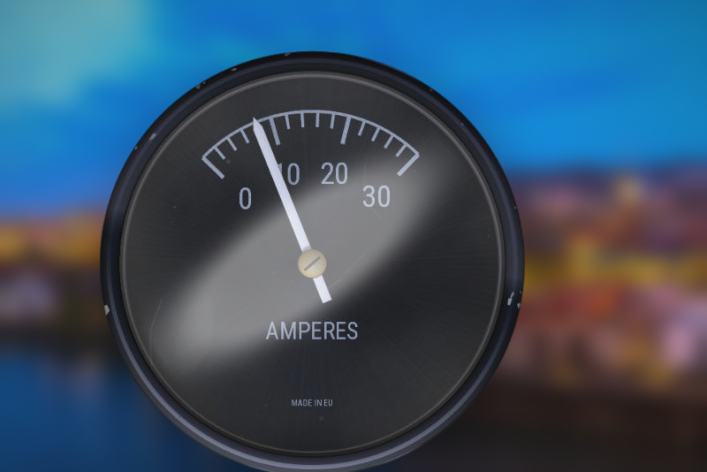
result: 8; A
